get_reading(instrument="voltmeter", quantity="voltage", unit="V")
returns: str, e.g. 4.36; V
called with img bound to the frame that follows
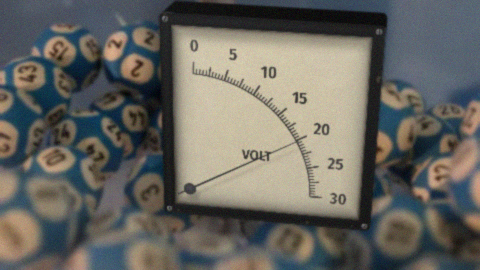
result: 20; V
